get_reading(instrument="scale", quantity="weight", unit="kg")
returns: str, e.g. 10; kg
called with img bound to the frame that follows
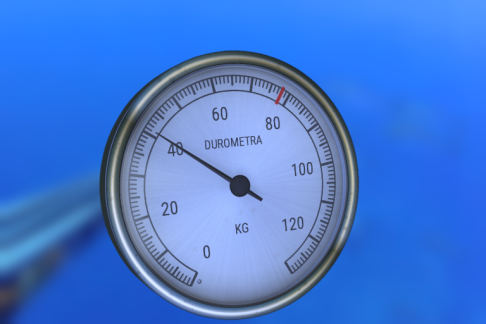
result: 41; kg
